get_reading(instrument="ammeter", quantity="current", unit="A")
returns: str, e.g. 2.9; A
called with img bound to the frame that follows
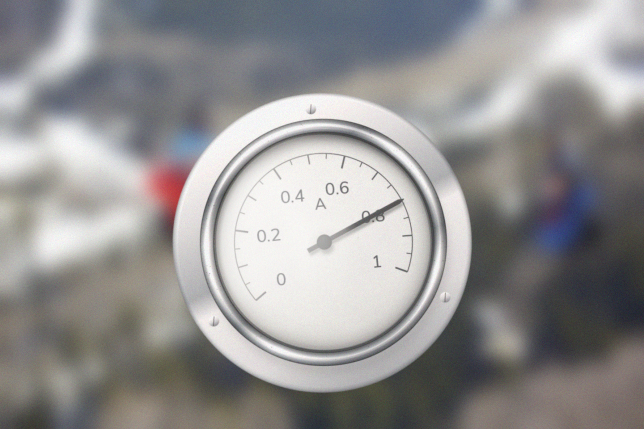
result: 0.8; A
